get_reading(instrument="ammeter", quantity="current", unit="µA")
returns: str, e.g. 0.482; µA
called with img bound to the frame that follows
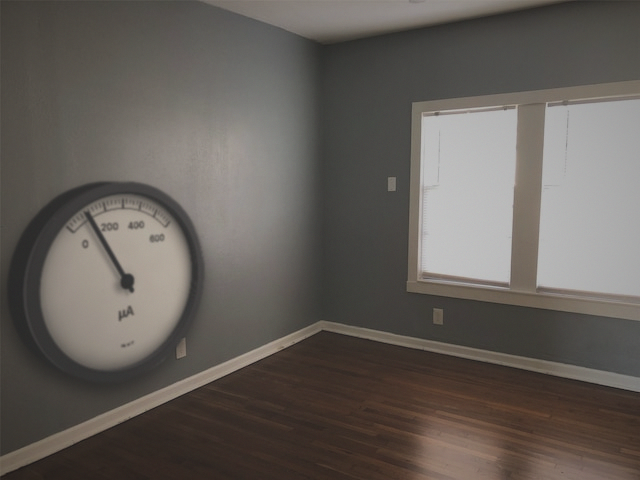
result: 100; µA
